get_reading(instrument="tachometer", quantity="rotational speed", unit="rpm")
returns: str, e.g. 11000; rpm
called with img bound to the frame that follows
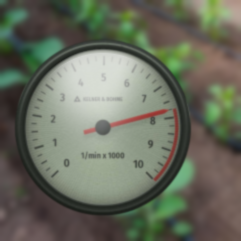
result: 7750; rpm
